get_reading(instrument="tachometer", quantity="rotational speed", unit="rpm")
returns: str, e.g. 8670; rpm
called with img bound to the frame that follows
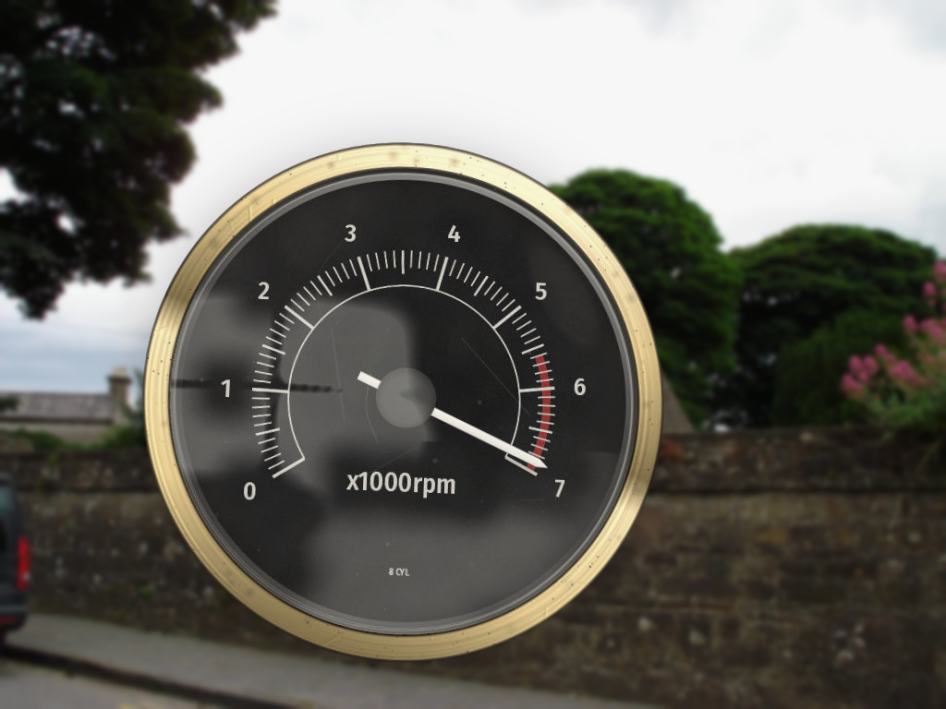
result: 6900; rpm
